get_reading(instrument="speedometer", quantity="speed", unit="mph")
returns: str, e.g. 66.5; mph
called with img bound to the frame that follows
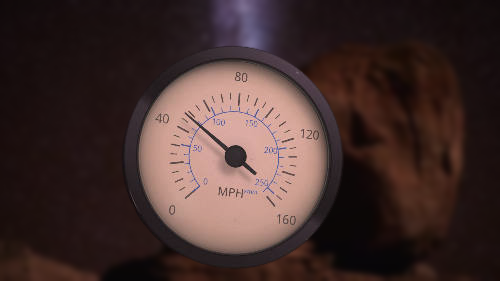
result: 47.5; mph
